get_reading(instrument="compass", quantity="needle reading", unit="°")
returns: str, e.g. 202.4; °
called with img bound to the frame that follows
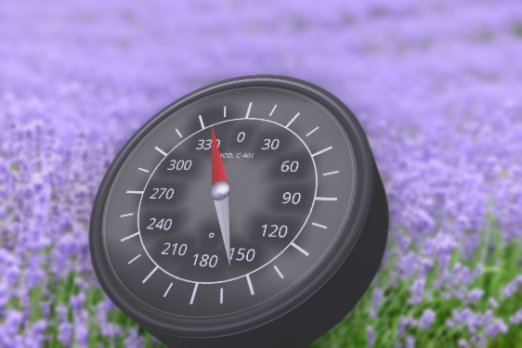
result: 337.5; °
